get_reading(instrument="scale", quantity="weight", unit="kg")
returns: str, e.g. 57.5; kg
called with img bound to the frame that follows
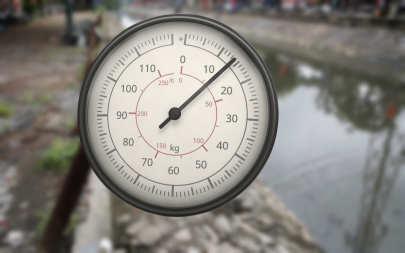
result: 14; kg
